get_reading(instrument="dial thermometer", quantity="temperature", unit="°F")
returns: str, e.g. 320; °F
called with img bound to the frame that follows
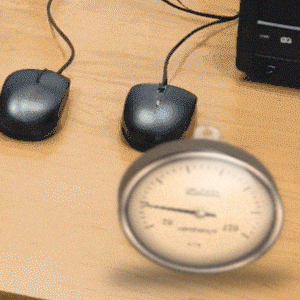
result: 0; °F
